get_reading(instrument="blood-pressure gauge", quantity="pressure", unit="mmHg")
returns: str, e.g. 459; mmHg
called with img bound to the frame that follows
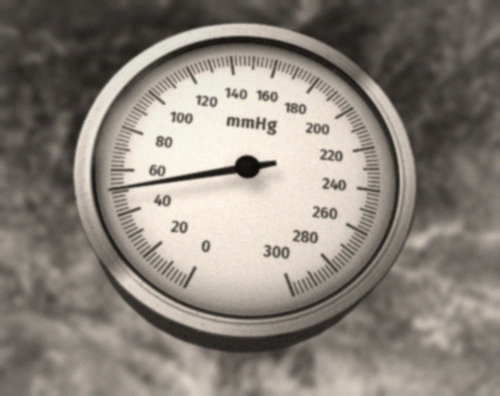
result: 50; mmHg
